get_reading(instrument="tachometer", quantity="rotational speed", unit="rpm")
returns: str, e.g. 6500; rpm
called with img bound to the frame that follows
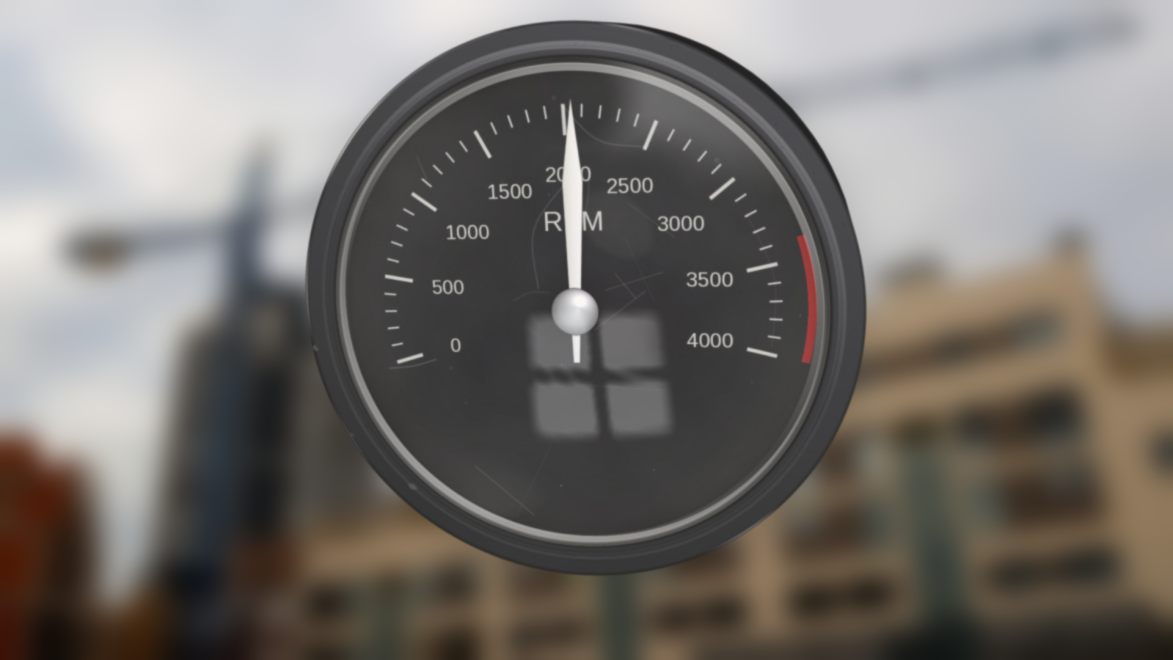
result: 2050; rpm
